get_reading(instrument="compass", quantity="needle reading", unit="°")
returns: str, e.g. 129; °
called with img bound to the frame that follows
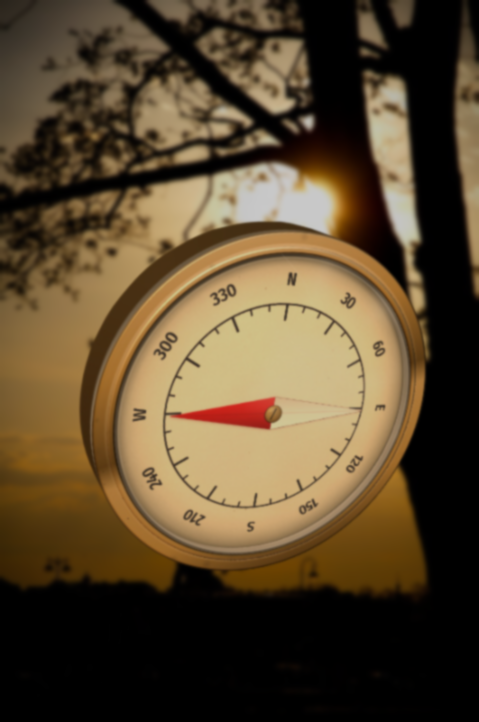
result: 270; °
